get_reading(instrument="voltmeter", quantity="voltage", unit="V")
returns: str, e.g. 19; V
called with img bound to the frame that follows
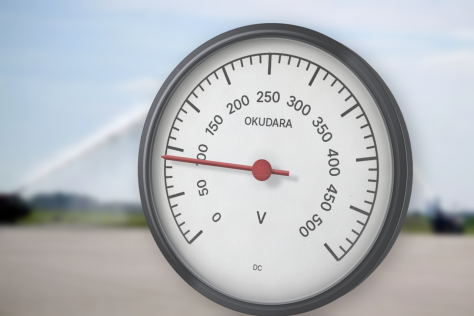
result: 90; V
